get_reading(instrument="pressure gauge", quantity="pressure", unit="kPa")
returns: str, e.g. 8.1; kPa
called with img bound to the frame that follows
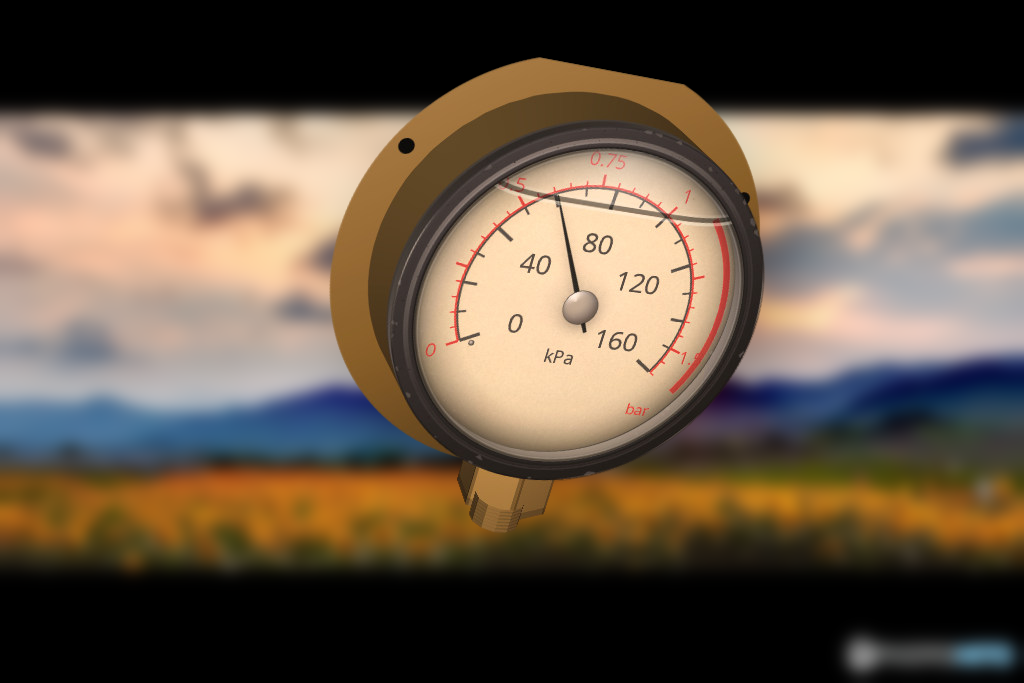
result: 60; kPa
